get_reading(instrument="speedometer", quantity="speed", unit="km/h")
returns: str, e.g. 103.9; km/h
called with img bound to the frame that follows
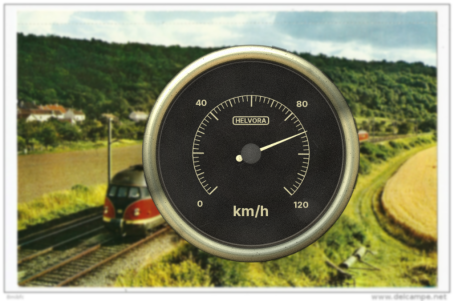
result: 90; km/h
